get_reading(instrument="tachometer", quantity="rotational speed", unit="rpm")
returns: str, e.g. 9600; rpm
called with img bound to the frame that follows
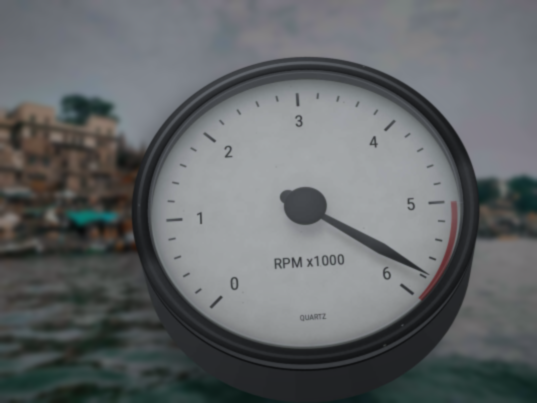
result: 5800; rpm
